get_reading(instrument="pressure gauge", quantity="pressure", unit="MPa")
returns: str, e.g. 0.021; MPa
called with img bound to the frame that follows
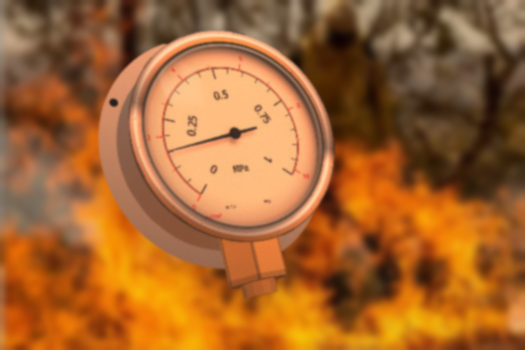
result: 0.15; MPa
